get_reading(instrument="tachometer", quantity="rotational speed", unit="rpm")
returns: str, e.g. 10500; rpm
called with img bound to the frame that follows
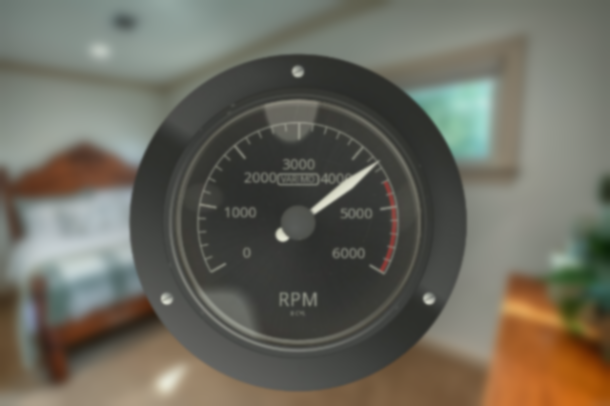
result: 4300; rpm
